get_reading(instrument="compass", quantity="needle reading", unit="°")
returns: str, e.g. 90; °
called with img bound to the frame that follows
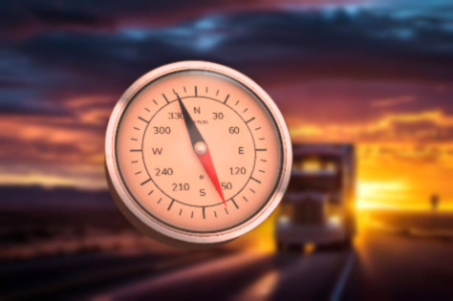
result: 160; °
